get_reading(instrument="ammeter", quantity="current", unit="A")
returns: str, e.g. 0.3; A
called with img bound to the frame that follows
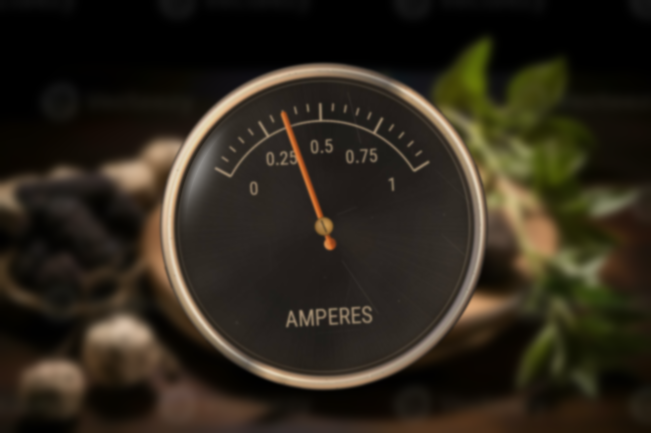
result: 0.35; A
